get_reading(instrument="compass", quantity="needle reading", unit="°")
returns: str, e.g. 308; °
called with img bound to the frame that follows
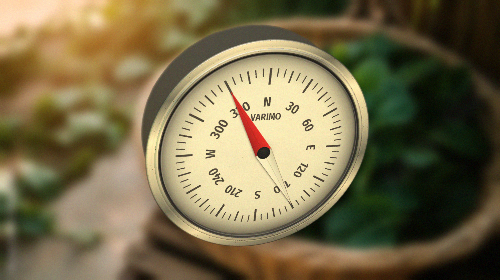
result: 330; °
